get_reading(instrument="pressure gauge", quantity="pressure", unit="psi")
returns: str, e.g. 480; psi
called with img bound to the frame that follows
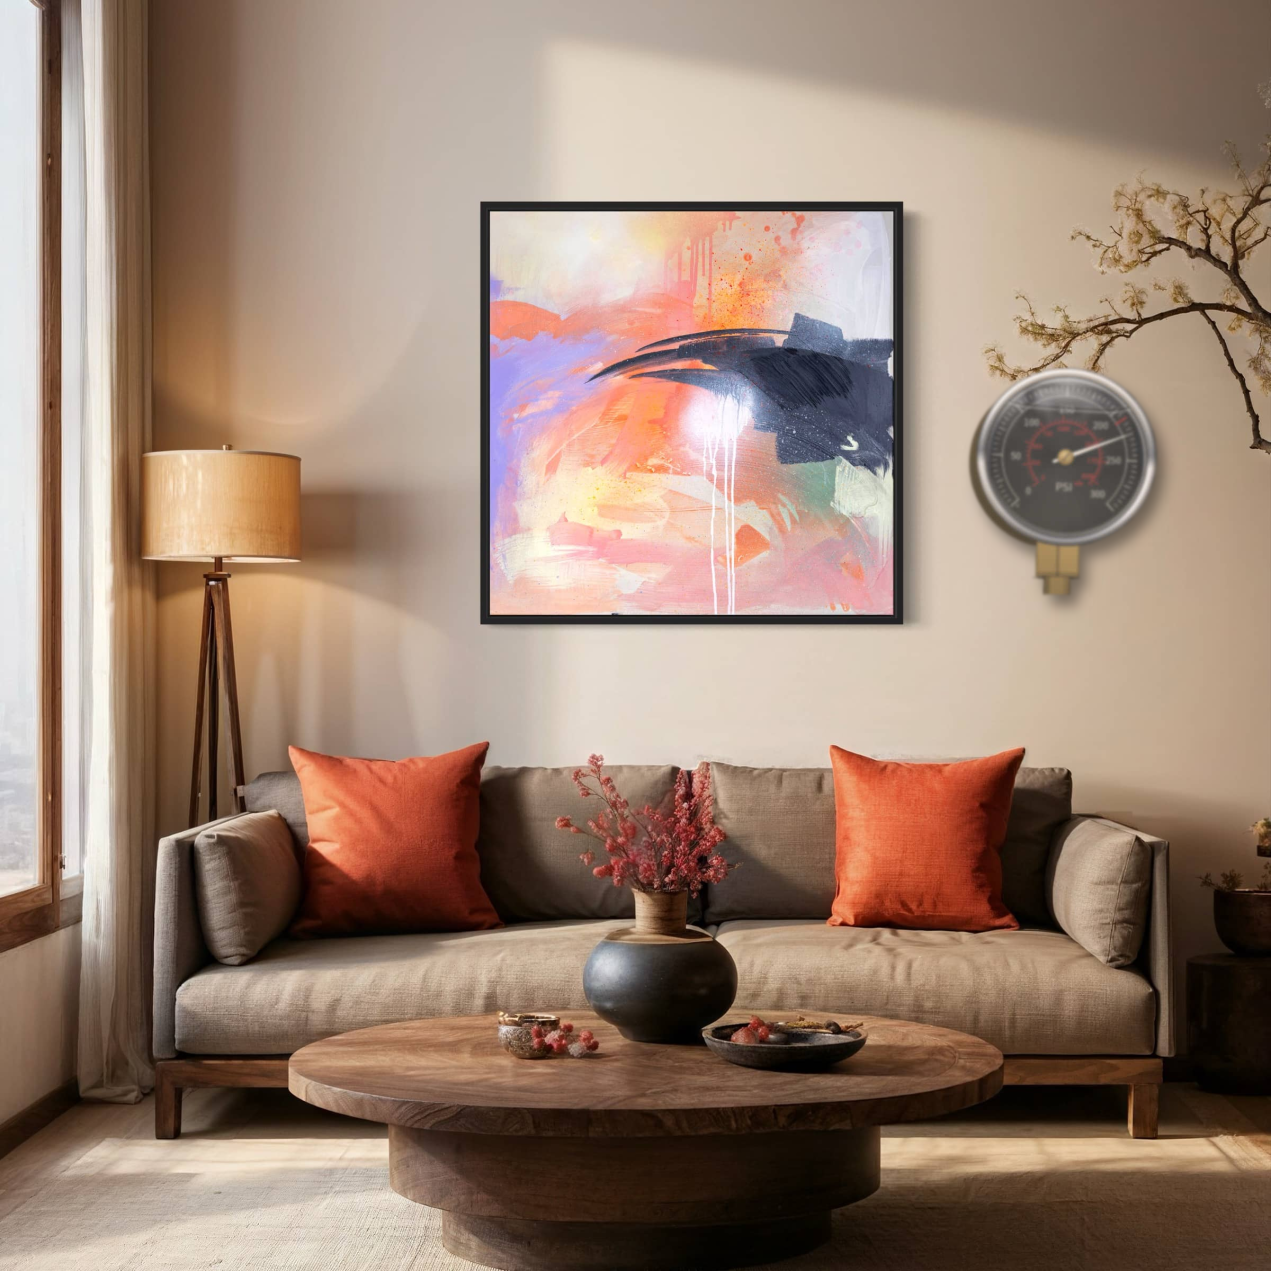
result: 225; psi
